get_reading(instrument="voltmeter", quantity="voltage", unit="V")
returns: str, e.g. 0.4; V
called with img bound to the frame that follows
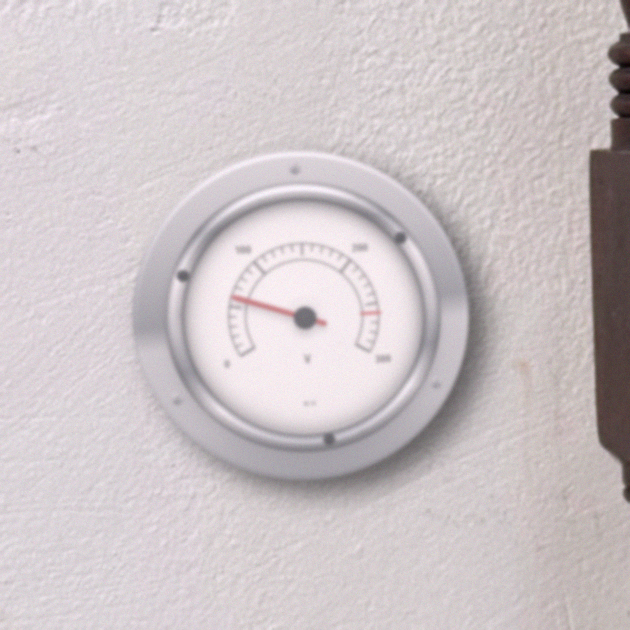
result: 60; V
